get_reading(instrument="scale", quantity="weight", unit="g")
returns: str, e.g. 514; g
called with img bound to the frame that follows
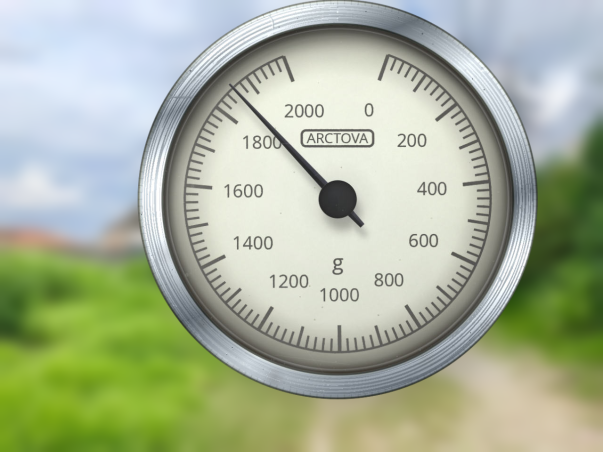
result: 1860; g
